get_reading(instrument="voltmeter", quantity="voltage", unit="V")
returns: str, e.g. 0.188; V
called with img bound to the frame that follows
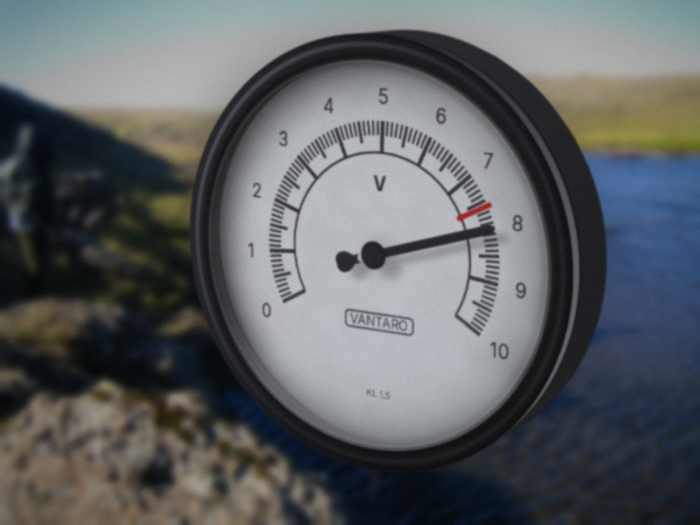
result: 8; V
